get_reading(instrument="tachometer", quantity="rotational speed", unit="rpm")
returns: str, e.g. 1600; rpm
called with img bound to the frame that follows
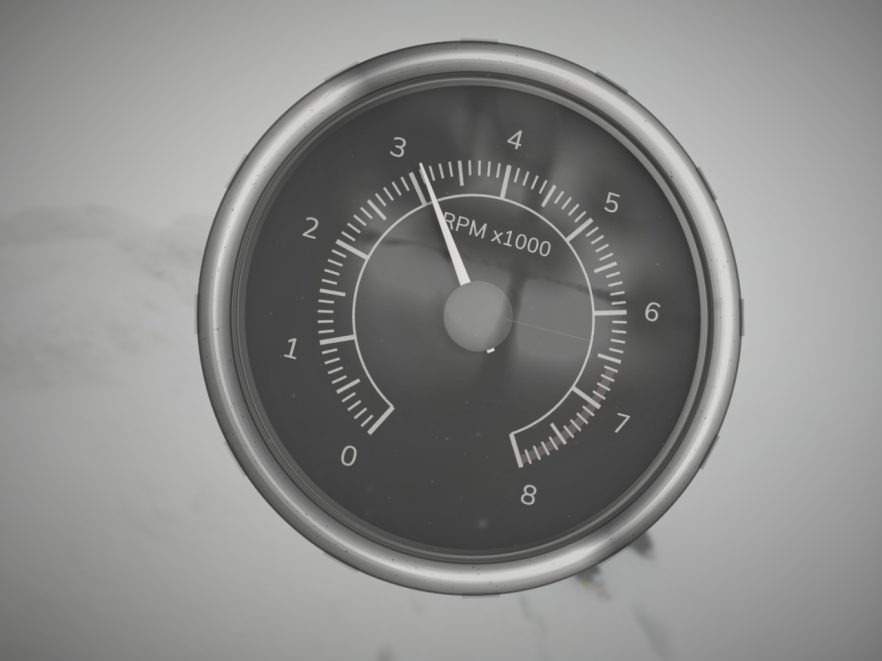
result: 3100; rpm
